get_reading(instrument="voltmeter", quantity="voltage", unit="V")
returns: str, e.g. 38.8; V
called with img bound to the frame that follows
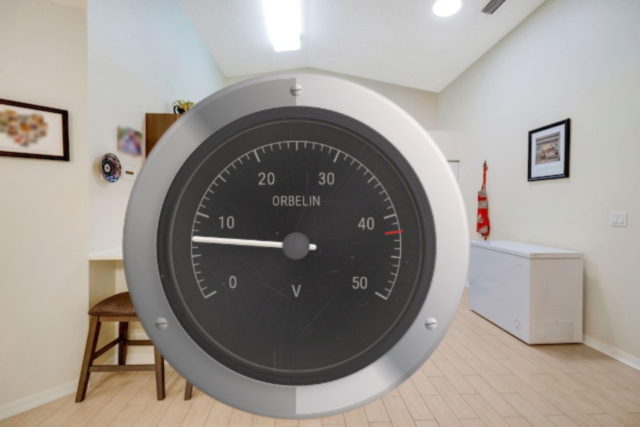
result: 7; V
